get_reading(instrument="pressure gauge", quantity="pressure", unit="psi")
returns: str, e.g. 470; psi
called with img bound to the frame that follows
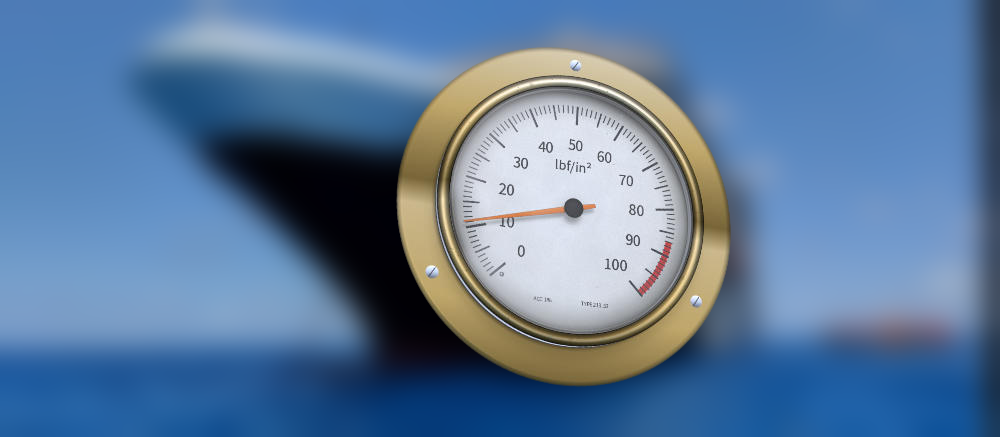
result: 11; psi
